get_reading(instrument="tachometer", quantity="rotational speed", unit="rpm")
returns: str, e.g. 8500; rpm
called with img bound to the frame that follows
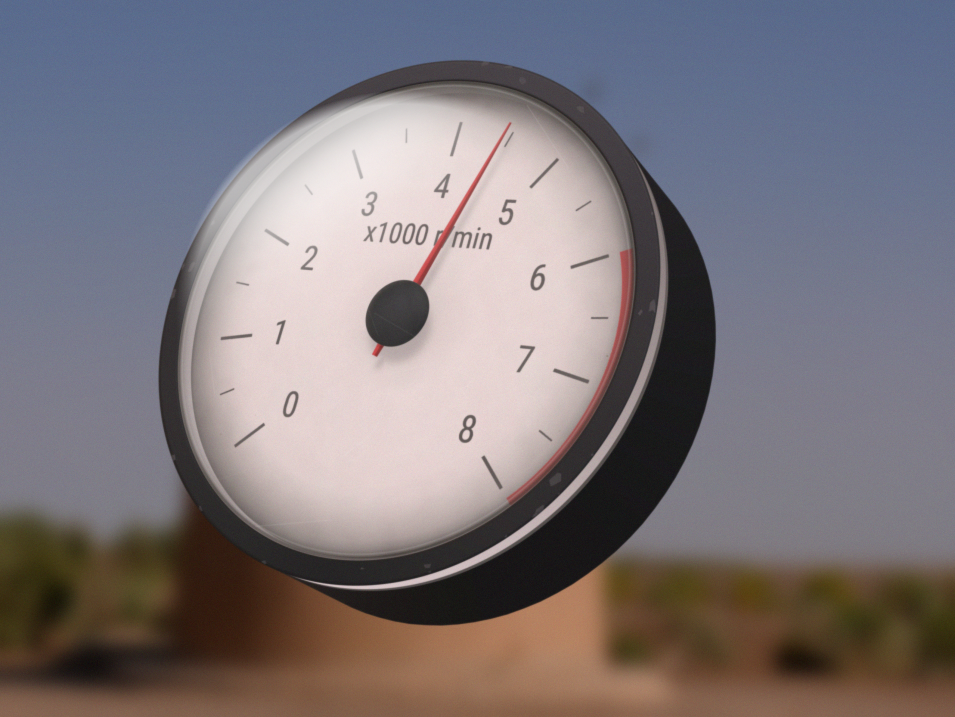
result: 4500; rpm
